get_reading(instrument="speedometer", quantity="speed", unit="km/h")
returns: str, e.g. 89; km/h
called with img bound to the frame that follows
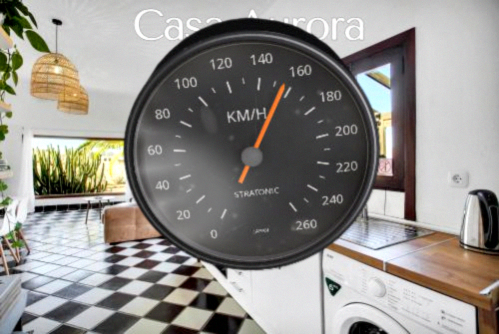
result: 155; km/h
